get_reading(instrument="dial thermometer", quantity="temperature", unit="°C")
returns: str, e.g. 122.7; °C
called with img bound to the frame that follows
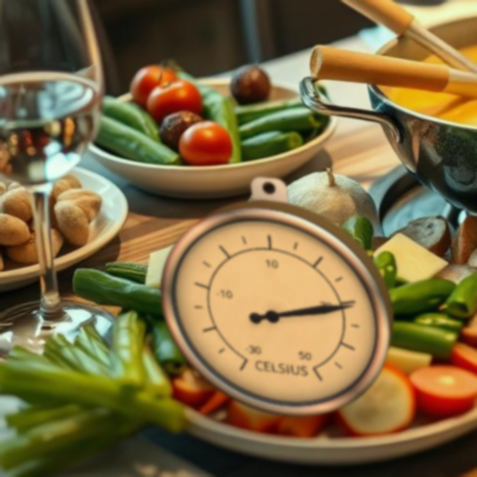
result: 30; °C
